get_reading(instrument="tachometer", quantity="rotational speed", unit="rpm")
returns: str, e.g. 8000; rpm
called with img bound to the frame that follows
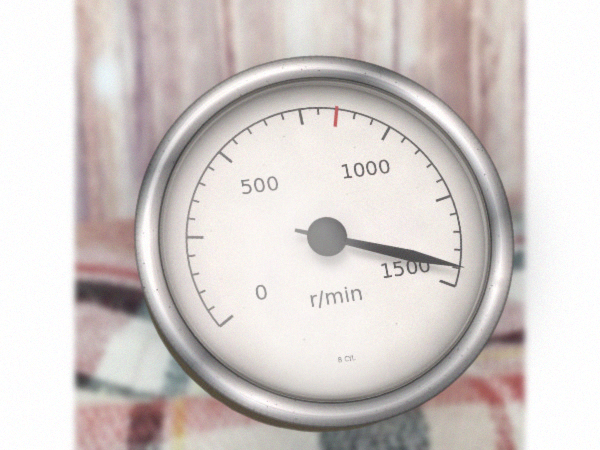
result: 1450; rpm
